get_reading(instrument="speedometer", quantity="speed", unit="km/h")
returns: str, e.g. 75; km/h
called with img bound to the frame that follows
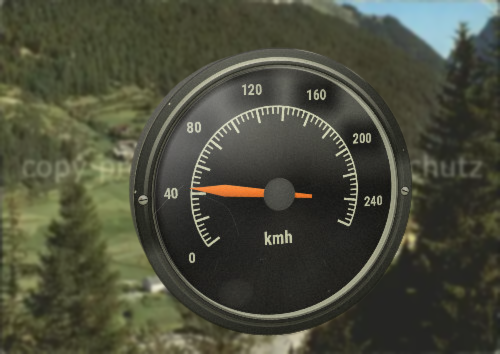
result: 44; km/h
